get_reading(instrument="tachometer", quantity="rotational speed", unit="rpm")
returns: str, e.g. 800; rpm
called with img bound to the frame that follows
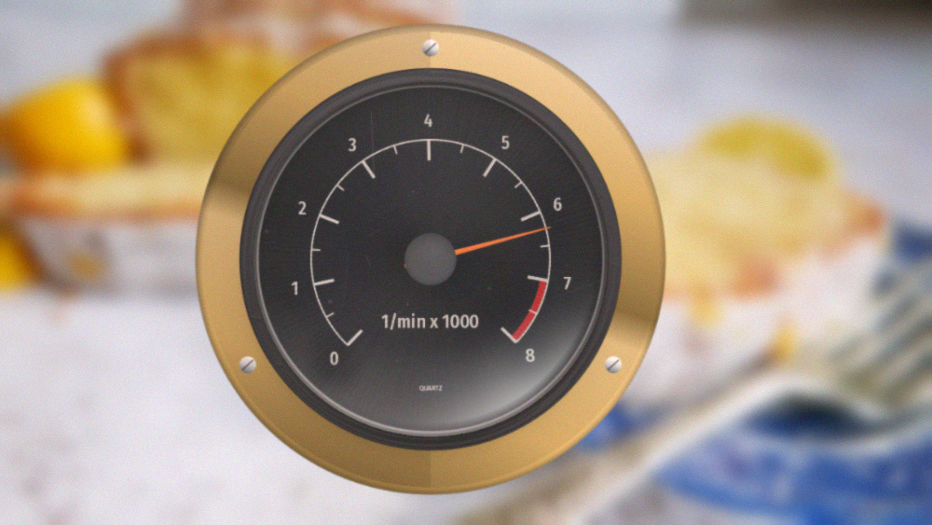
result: 6250; rpm
